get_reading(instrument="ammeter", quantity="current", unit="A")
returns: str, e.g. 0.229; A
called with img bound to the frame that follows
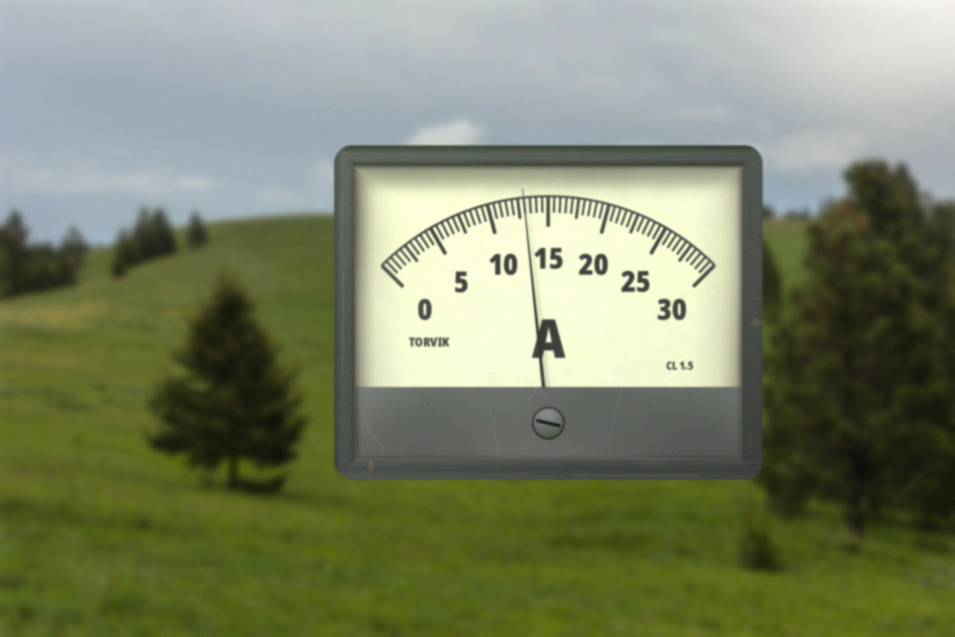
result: 13; A
